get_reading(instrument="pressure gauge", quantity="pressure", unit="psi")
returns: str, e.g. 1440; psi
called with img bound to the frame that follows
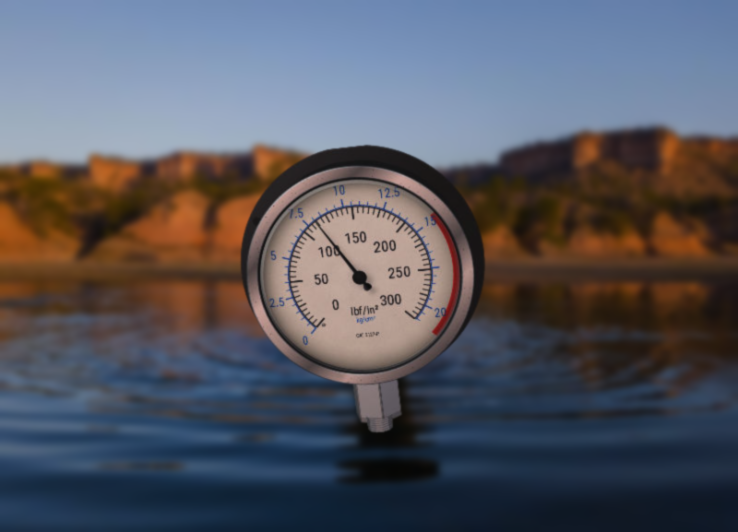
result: 115; psi
